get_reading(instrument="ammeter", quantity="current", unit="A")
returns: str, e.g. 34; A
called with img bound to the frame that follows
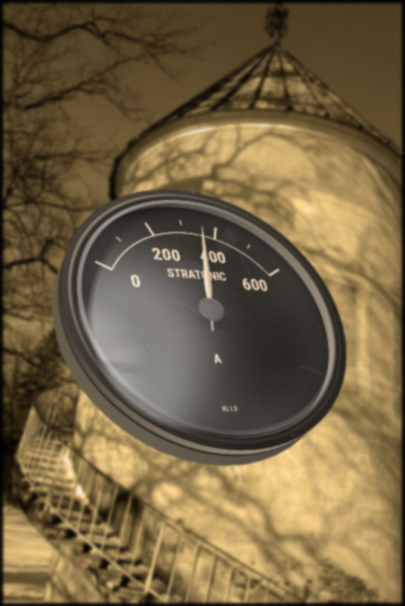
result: 350; A
